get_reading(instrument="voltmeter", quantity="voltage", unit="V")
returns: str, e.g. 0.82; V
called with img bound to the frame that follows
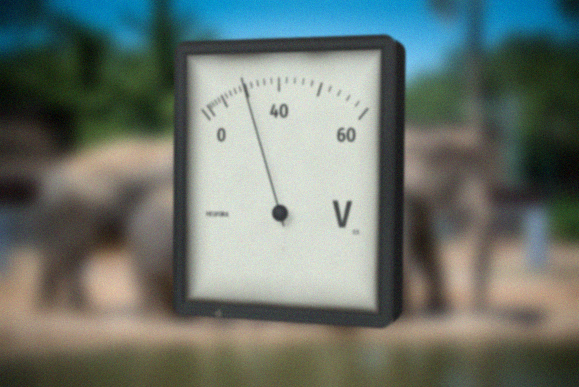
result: 30; V
